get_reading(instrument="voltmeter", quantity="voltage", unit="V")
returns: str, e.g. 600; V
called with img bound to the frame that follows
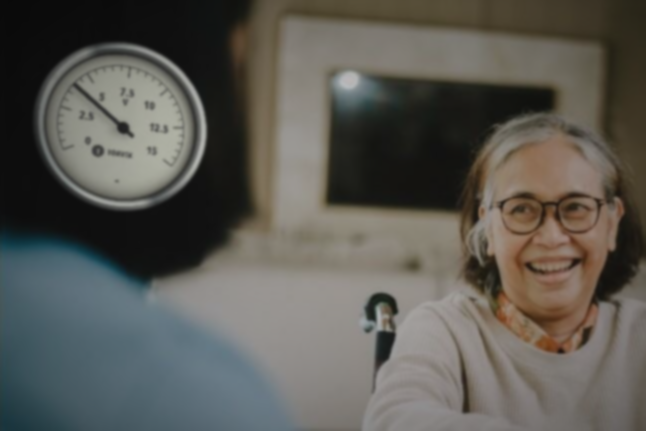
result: 4; V
